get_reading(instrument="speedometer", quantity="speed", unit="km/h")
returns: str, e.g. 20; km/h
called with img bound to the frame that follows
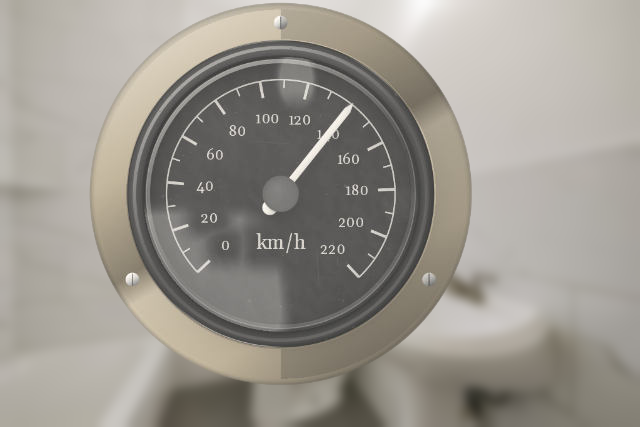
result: 140; km/h
